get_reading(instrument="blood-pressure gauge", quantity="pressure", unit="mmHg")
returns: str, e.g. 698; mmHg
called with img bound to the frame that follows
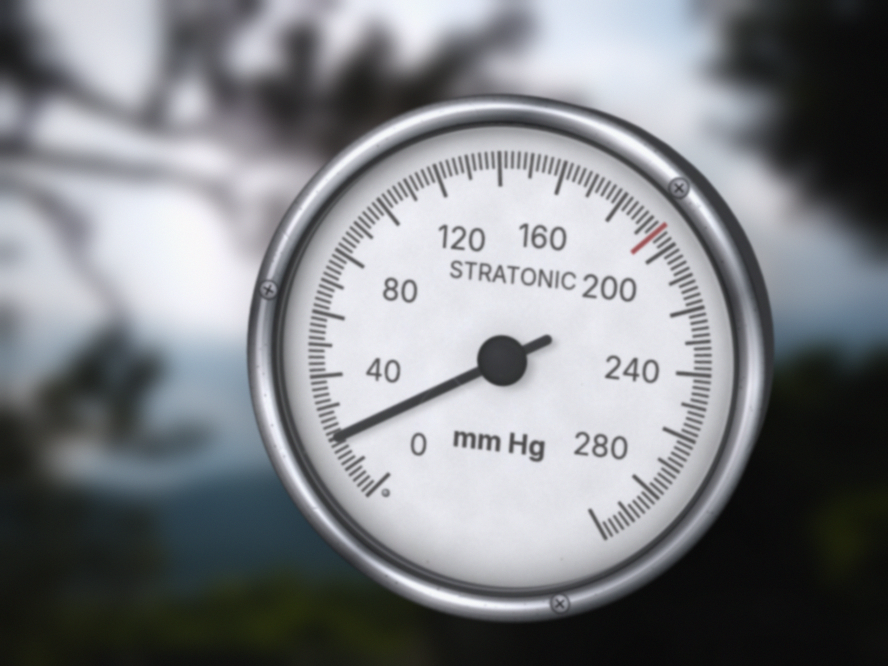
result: 20; mmHg
